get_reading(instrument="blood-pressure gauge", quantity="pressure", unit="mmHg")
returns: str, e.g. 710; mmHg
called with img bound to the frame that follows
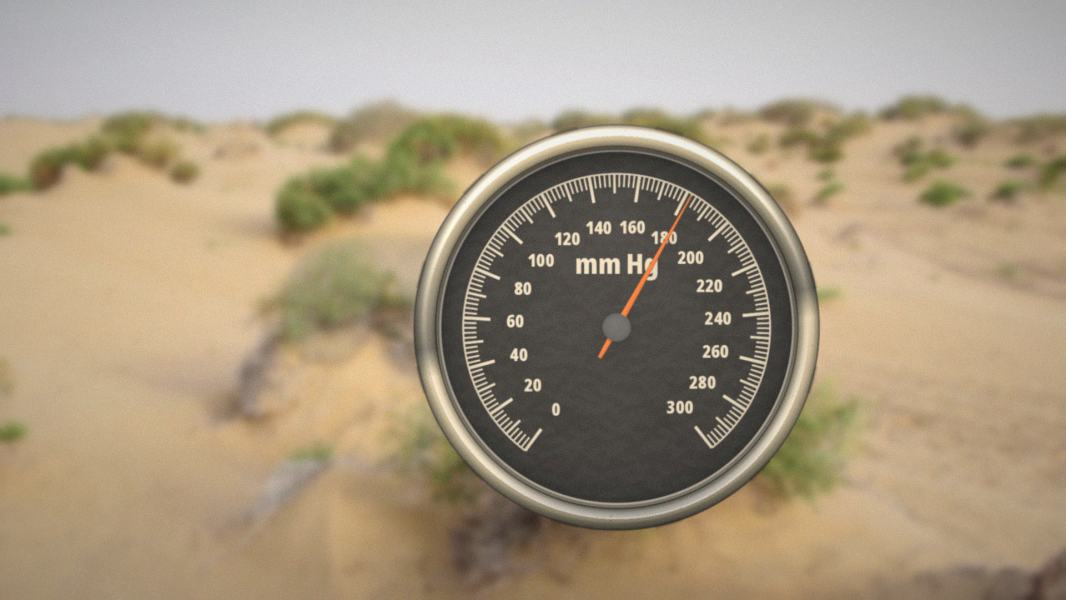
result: 182; mmHg
